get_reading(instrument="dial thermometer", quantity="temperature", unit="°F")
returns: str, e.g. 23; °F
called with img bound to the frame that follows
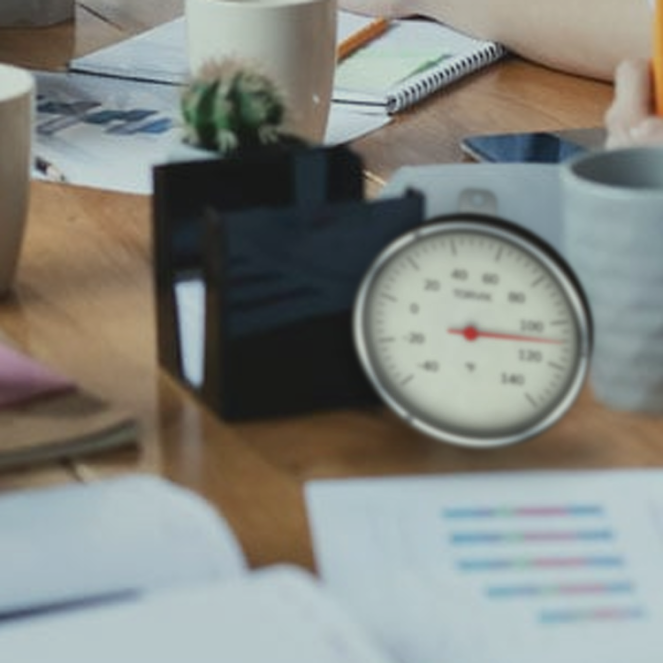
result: 108; °F
